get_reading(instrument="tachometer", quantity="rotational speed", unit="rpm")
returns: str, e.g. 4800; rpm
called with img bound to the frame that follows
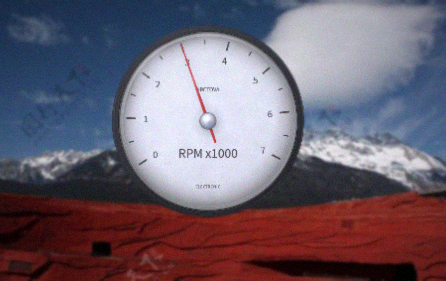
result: 3000; rpm
